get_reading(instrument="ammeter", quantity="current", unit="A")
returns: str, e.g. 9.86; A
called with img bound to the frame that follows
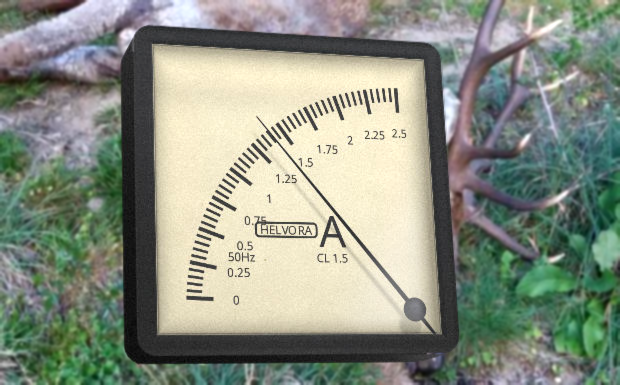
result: 1.4; A
